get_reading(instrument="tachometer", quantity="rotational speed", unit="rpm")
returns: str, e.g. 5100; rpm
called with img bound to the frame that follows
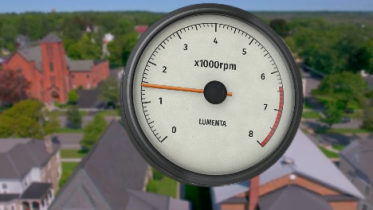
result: 1400; rpm
